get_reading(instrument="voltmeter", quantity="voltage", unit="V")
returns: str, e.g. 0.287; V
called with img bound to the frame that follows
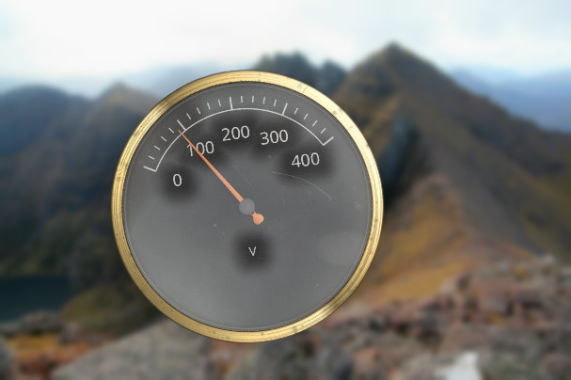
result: 90; V
